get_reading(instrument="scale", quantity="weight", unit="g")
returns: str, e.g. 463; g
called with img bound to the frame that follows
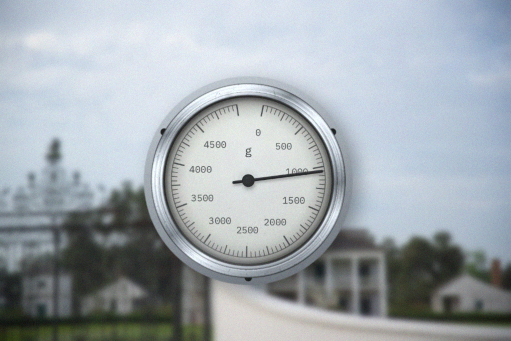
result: 1050; g
